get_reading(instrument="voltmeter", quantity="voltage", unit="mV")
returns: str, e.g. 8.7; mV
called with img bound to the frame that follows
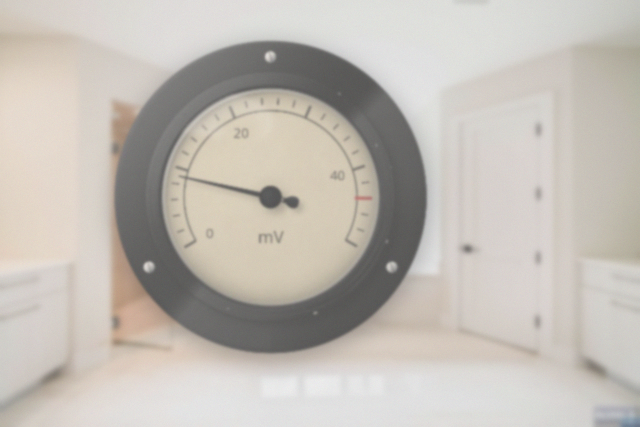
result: 9; mV
